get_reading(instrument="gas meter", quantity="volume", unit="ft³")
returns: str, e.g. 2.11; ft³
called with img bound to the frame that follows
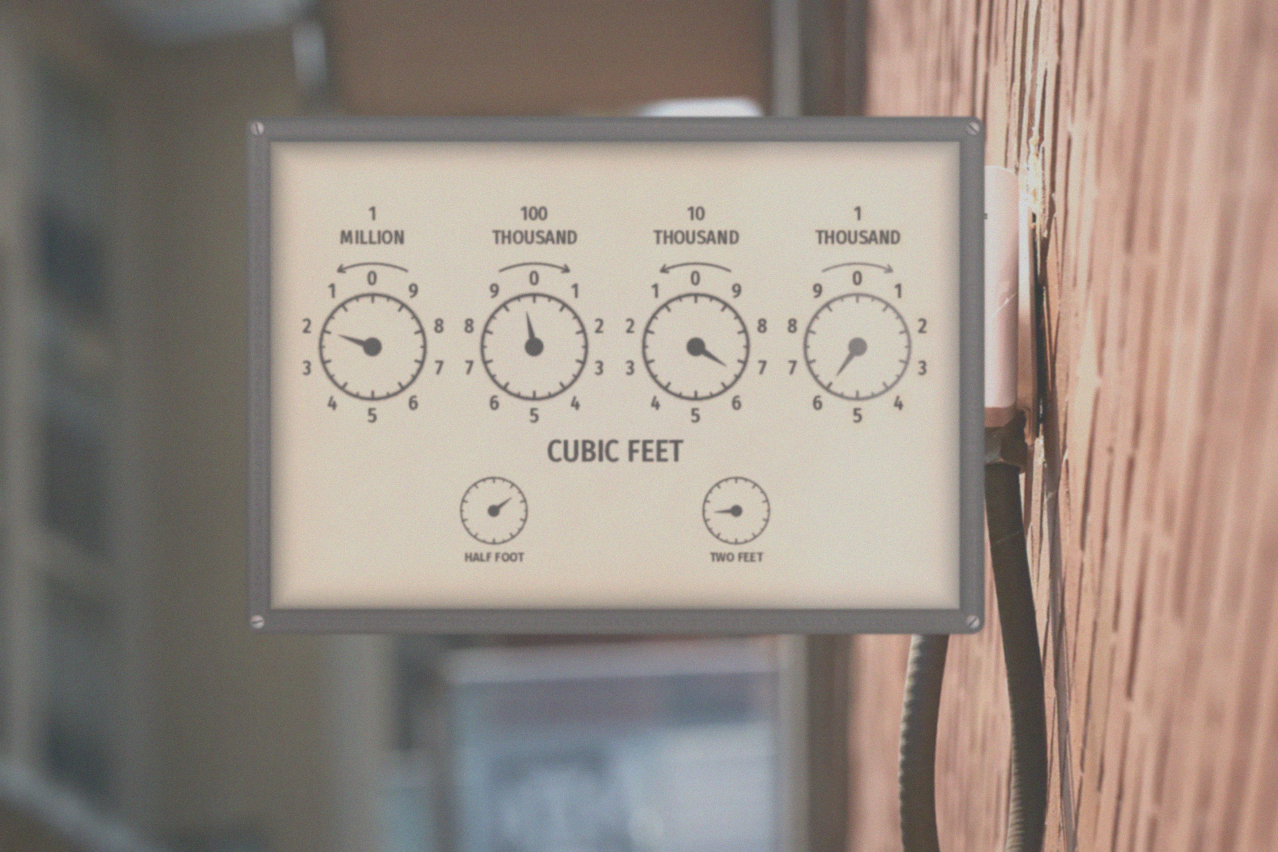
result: 196600; ft³
